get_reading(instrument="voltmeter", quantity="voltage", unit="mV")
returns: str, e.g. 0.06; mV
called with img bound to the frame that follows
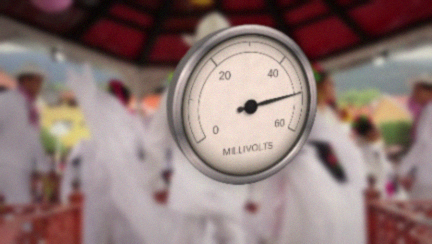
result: 50; mV
